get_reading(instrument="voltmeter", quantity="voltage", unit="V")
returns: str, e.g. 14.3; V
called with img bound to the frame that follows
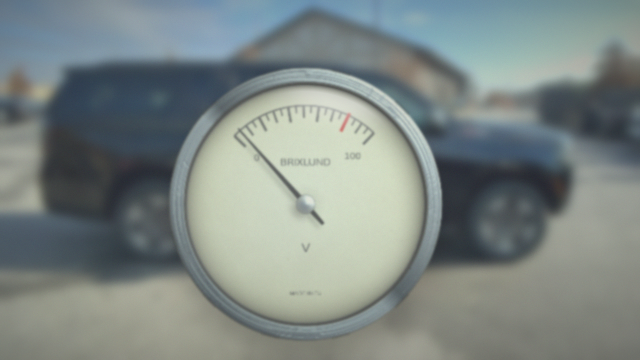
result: 5; V
